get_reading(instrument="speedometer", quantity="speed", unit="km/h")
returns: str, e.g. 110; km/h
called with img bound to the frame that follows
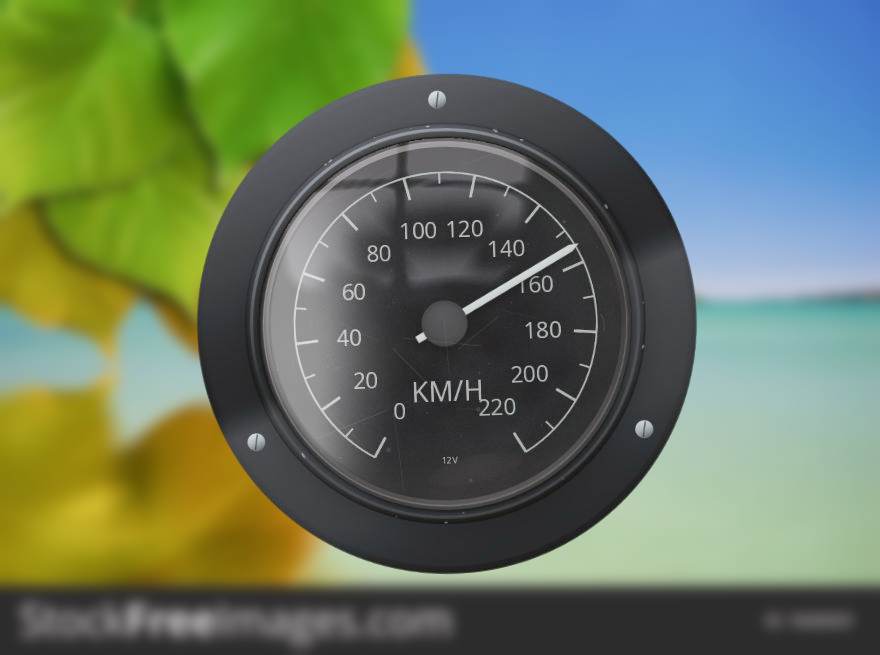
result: 155; km/h
